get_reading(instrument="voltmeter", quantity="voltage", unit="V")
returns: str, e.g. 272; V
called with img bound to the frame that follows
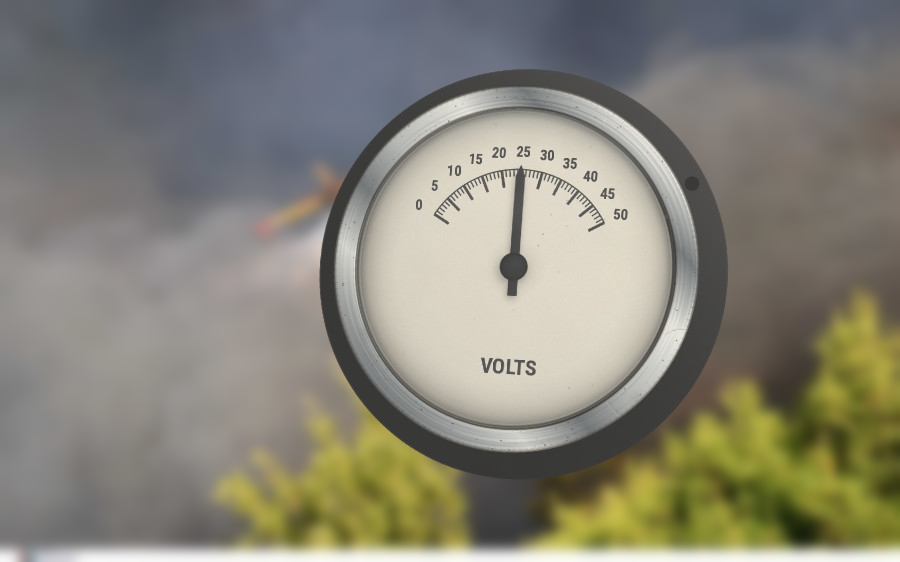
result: 25; V
